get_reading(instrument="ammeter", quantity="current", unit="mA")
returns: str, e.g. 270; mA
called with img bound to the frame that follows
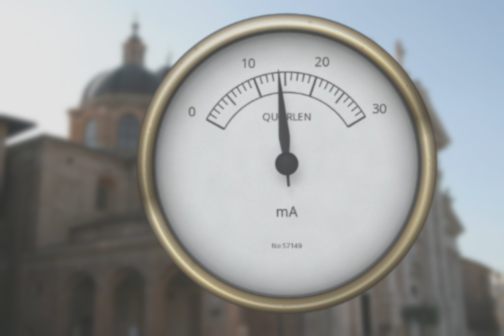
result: 14; mA
